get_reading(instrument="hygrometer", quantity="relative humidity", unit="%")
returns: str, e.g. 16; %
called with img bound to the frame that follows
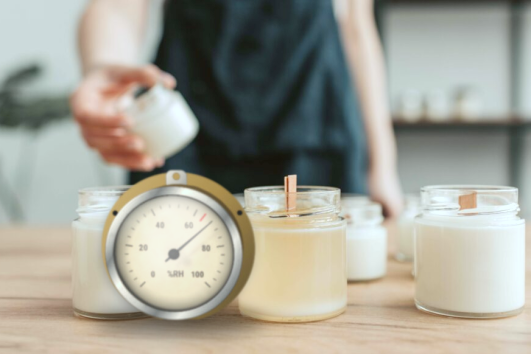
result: 68; %
